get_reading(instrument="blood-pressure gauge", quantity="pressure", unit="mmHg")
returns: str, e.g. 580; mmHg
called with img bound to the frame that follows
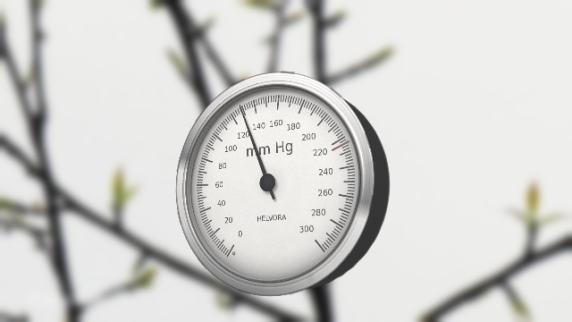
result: 130; mmHg
